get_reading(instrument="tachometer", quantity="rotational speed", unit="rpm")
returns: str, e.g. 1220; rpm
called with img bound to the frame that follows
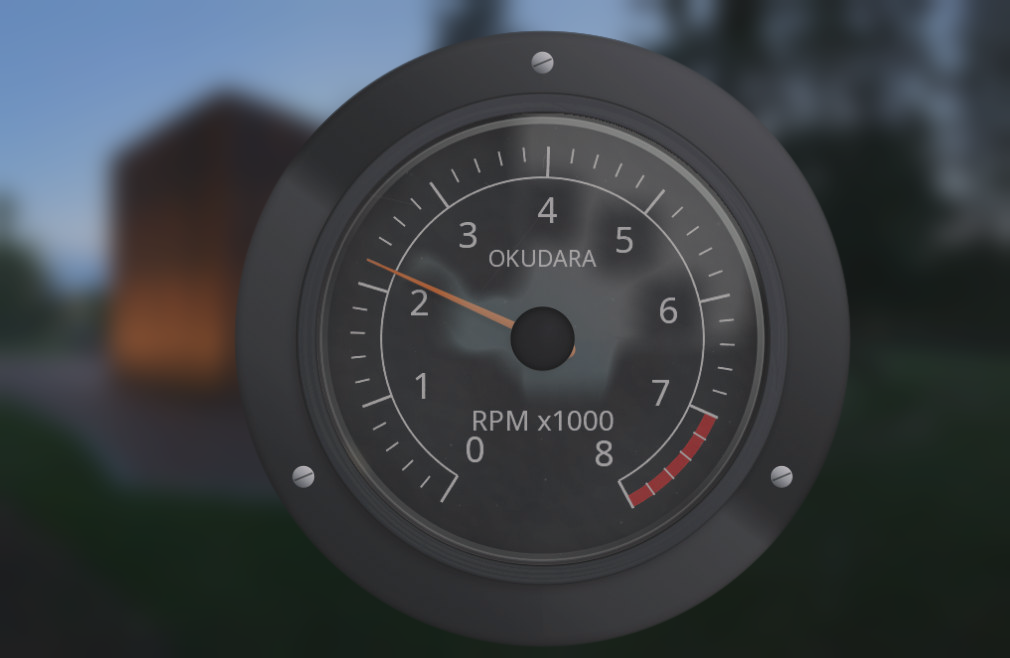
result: 2200; rpm
